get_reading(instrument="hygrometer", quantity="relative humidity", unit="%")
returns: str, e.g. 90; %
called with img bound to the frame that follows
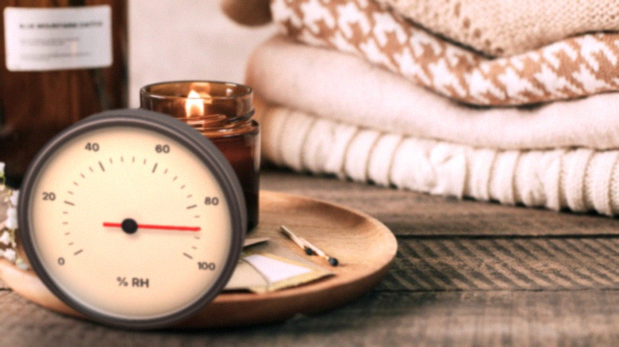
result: 88; %
